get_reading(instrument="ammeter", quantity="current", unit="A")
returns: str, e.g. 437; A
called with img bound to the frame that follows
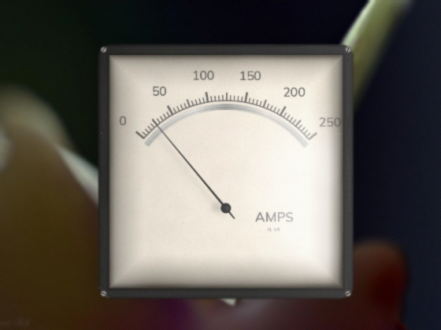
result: 25; A
